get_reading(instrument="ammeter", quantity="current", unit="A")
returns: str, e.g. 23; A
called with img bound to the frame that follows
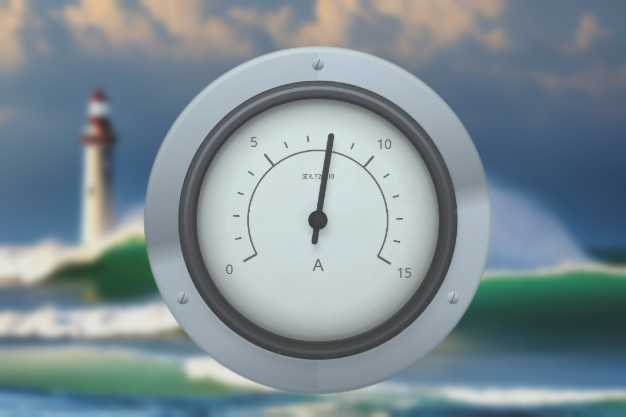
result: 8; A
